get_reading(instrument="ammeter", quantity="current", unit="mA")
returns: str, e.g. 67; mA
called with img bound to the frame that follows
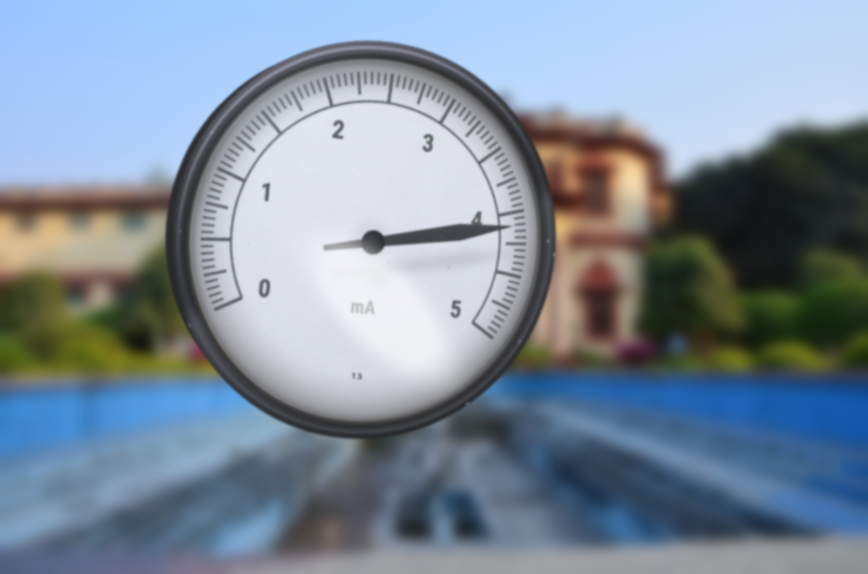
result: 4.1; mA
